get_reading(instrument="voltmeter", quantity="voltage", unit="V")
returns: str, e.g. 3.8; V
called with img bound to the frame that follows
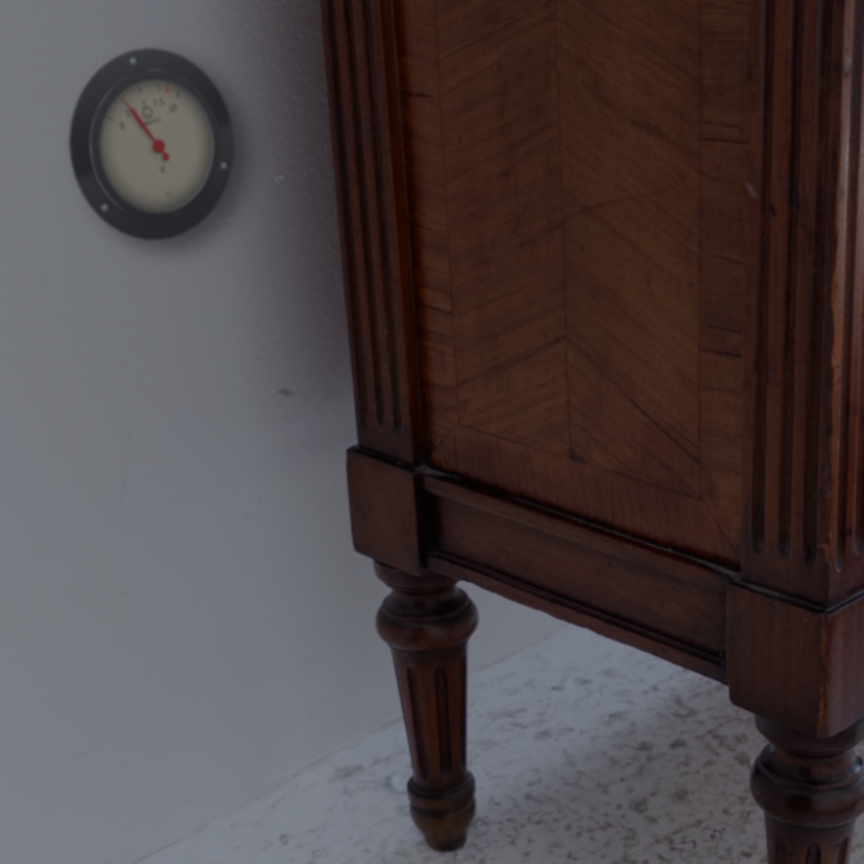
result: 2.5; V
